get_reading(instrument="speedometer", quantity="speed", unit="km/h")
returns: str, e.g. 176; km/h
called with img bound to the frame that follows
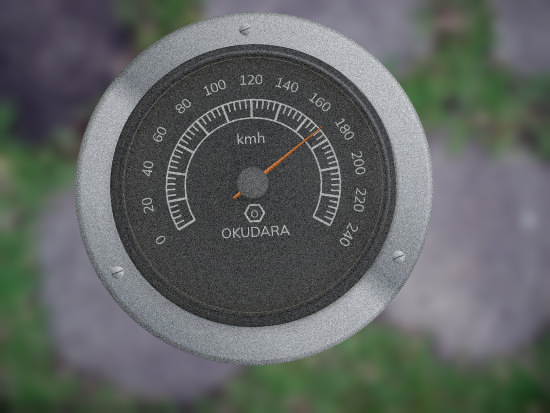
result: 172; km/h
